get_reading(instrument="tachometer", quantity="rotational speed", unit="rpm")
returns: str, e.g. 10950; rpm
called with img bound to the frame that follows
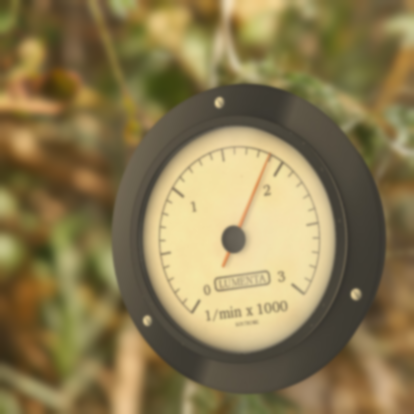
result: 1900; rpm
